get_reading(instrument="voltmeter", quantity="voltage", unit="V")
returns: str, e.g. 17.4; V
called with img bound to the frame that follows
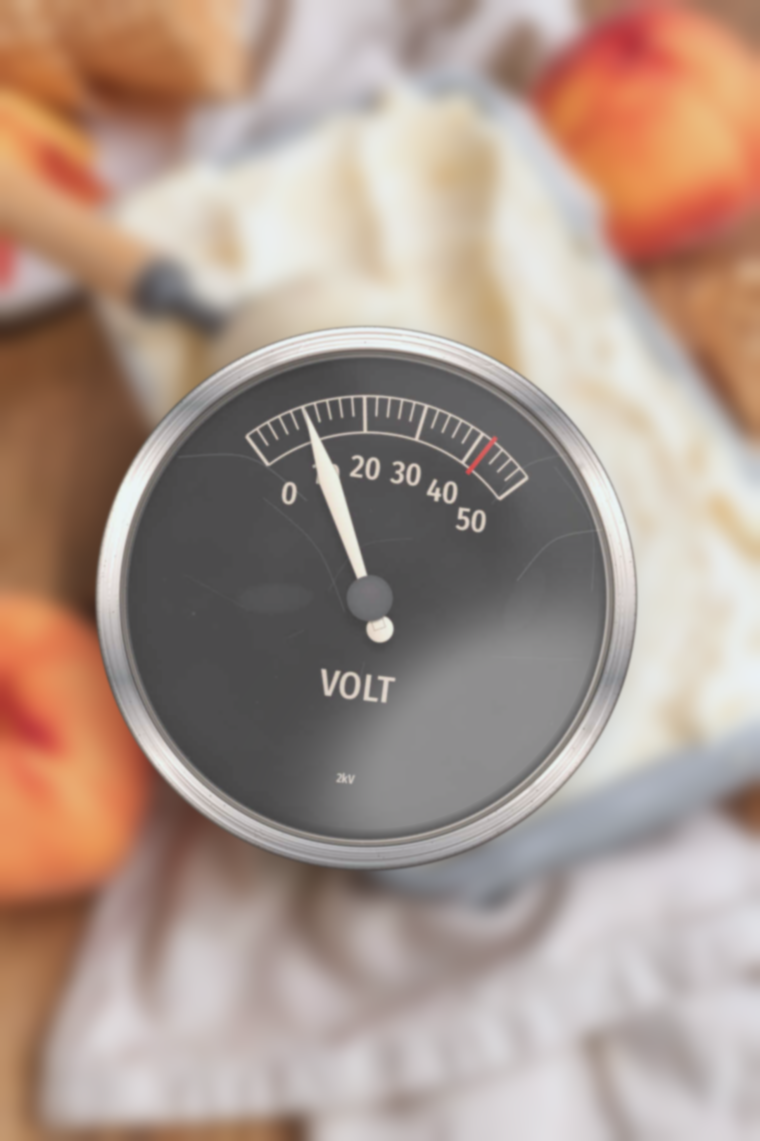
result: 10; V
